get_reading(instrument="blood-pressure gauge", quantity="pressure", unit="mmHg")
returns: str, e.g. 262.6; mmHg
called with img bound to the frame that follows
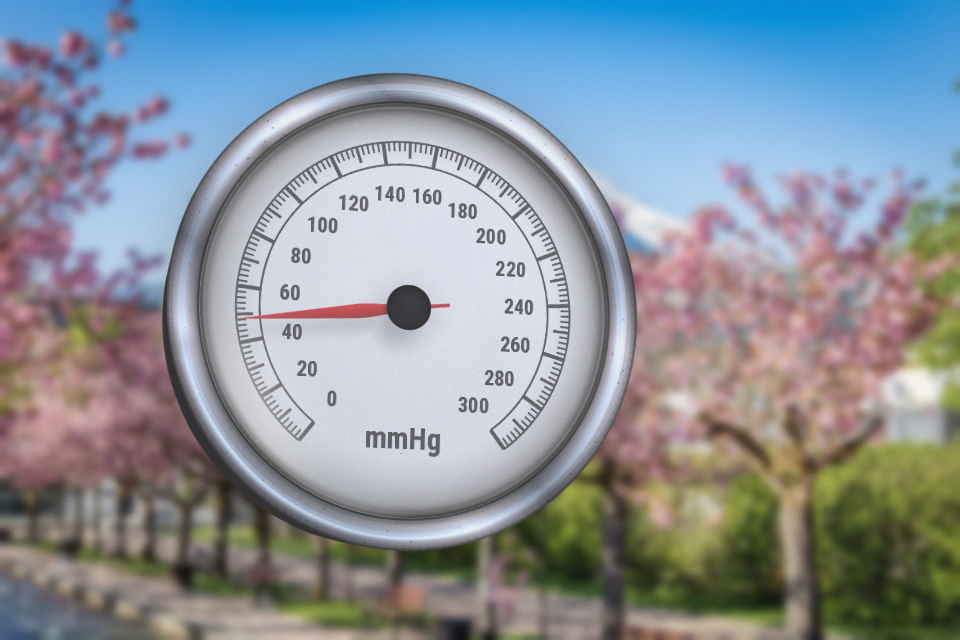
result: 48; mmHg
